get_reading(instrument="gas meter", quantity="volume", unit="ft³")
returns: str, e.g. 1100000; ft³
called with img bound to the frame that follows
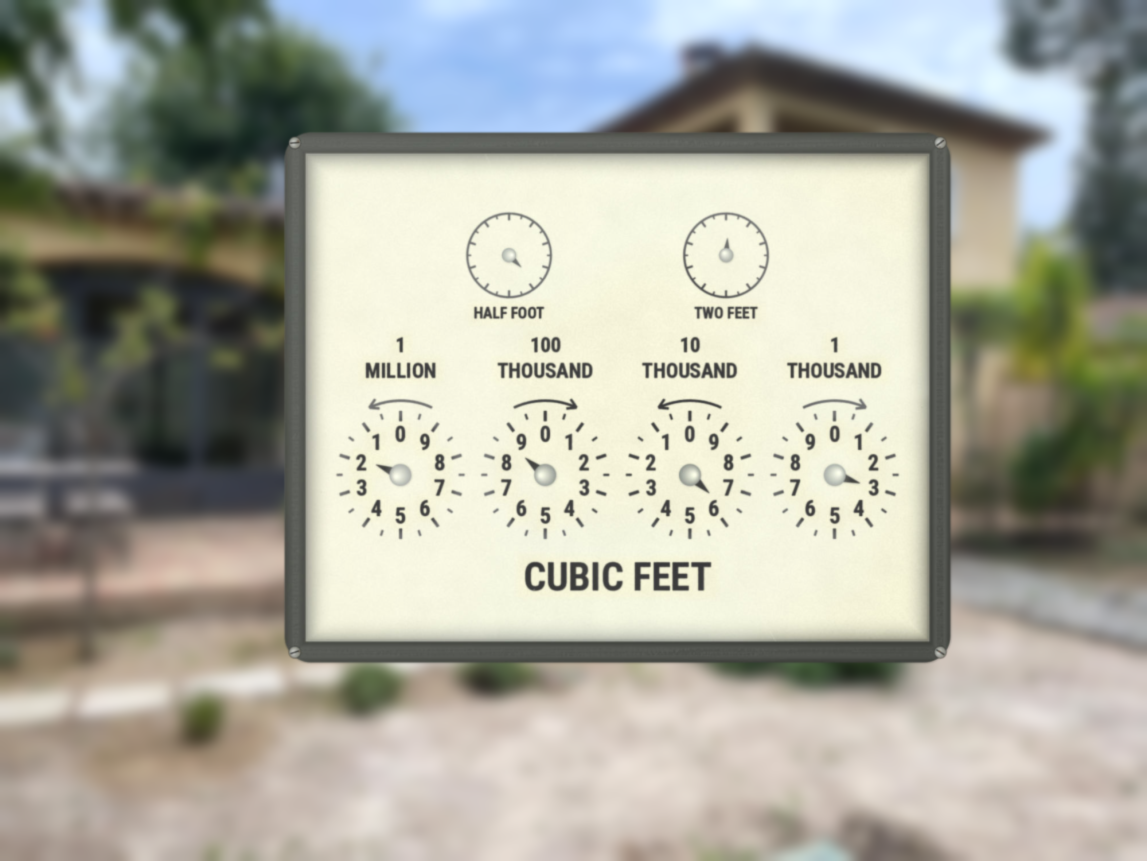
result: 186300; ft³
